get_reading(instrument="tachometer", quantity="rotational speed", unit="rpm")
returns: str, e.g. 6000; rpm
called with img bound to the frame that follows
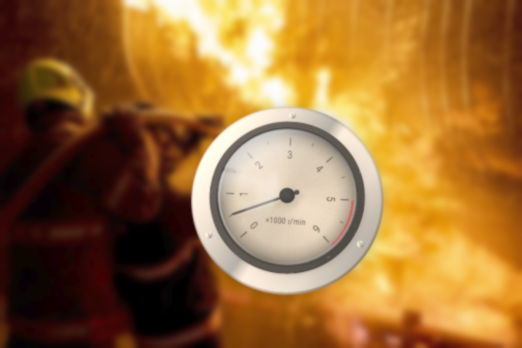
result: 500; rpm
